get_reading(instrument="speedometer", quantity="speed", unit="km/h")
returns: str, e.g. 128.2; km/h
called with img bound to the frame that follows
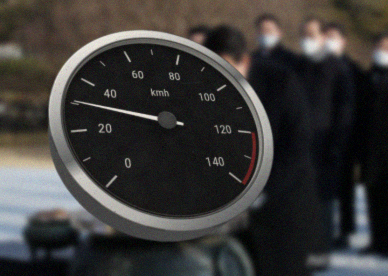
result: 30; km/h
